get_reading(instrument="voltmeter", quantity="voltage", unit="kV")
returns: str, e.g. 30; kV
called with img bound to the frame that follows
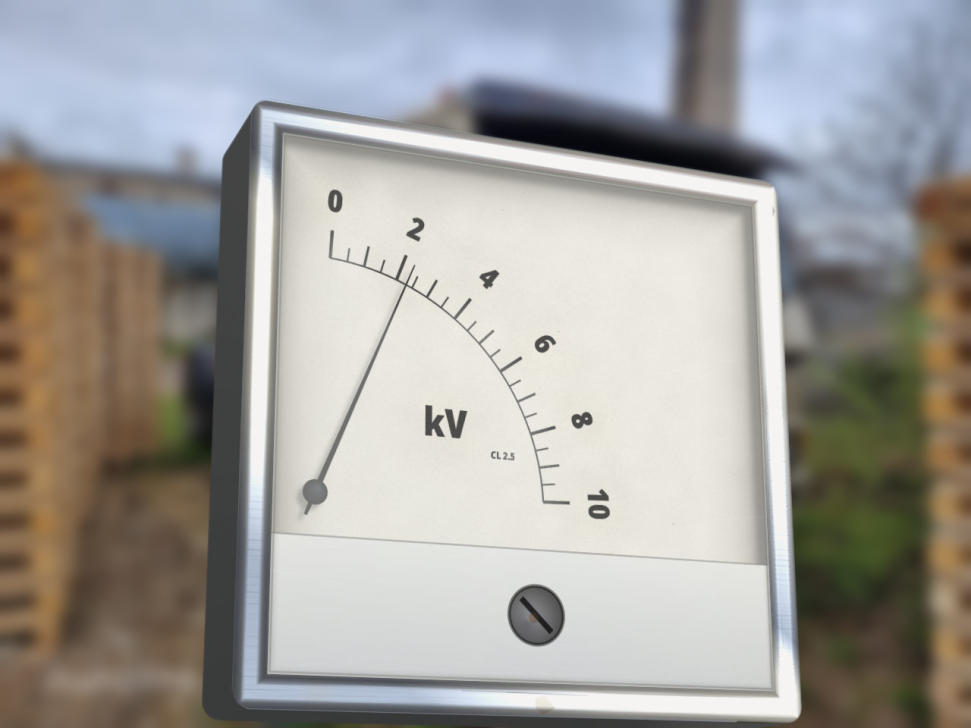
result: 2.25; kV
